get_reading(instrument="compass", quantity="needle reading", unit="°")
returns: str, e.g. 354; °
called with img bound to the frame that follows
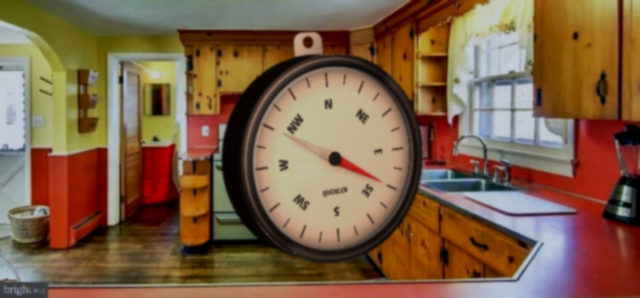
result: 120; °
